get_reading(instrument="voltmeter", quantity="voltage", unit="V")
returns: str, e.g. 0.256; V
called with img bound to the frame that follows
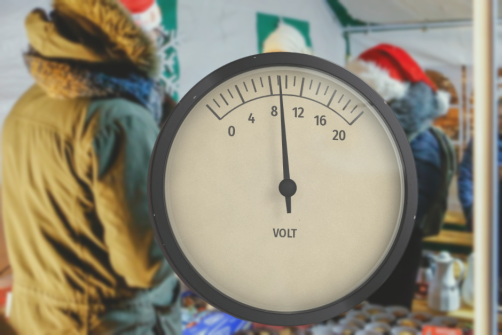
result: 9; V
